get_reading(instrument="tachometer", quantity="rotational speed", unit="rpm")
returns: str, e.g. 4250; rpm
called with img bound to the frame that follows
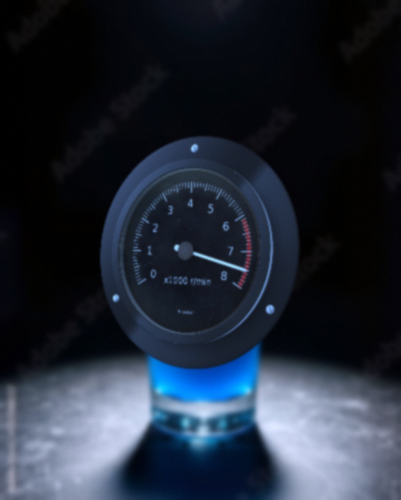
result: 7500; rpm
